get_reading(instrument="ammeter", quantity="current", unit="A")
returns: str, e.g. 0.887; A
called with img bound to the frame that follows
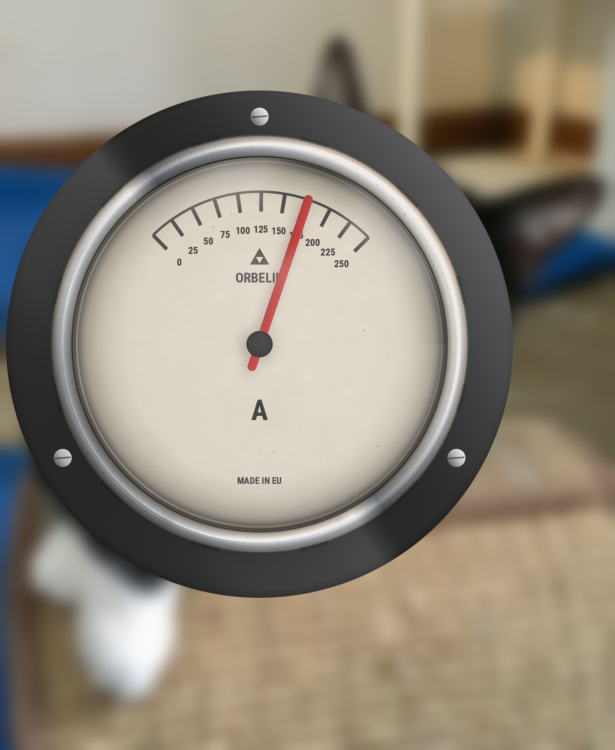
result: 175; A
